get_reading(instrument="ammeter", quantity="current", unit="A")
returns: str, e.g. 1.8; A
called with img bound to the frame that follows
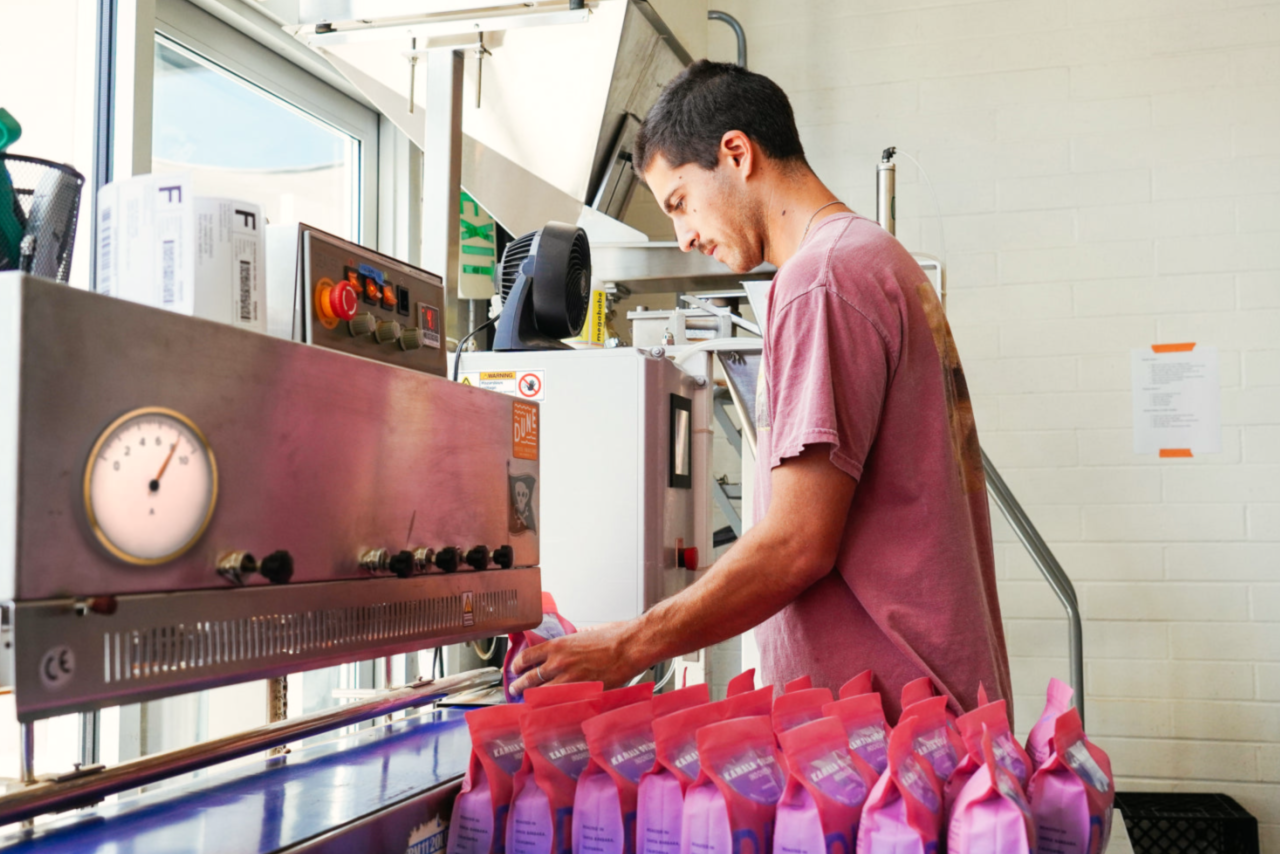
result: 8; A
